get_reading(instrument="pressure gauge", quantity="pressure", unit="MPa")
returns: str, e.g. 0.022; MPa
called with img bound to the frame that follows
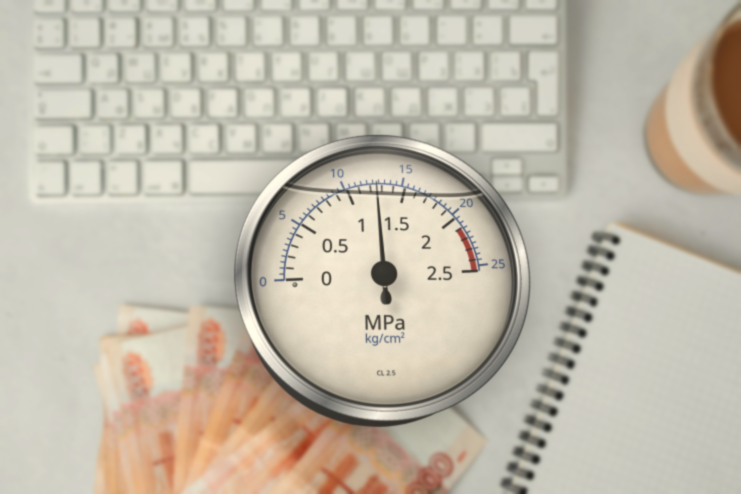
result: 1.25; MPa
